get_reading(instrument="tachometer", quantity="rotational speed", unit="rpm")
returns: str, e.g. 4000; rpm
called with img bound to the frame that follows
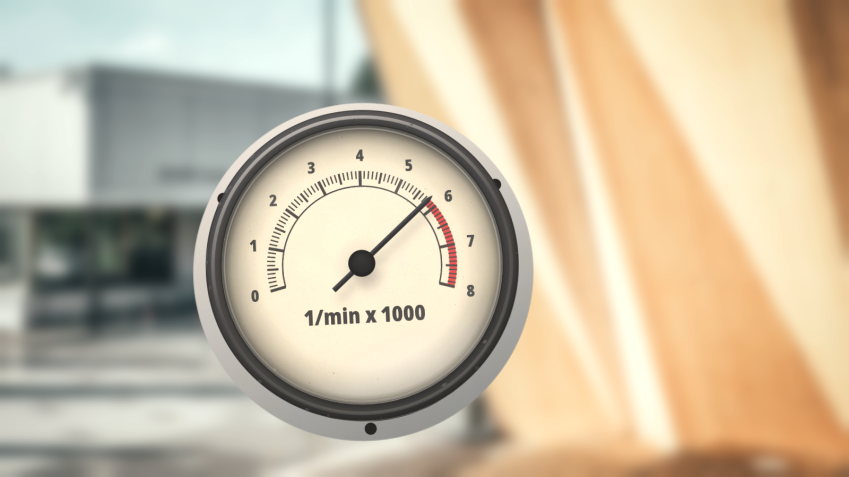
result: 5800; rpm
